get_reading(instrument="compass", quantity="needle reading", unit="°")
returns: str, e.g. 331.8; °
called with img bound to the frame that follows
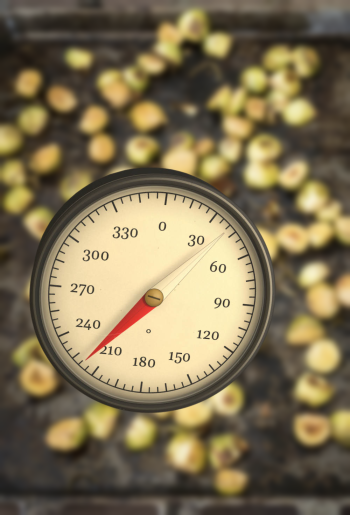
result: 220; °
